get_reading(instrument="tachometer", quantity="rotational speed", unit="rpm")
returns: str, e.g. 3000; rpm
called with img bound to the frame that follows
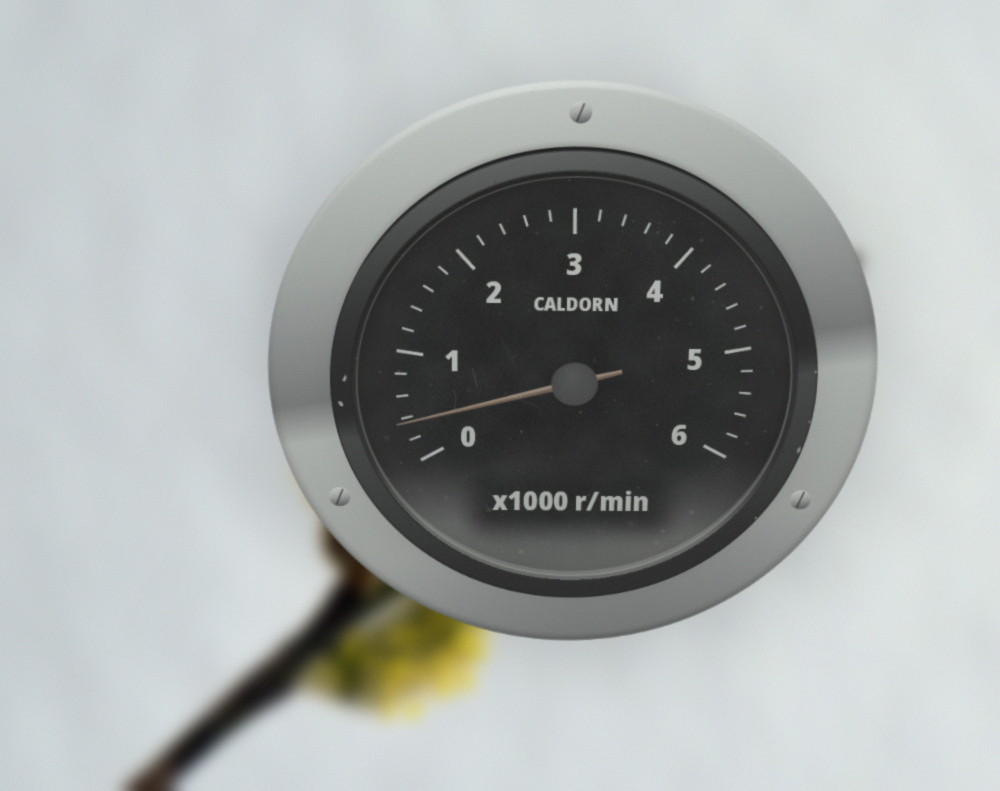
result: 400; rpm
